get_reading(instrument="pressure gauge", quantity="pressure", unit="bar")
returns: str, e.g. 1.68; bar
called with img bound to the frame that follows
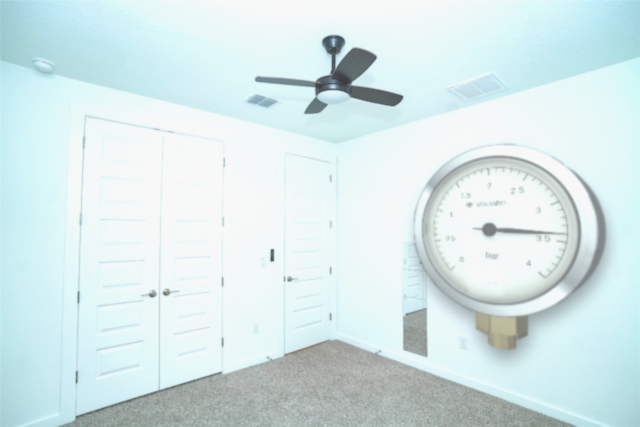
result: 3.4; bar
